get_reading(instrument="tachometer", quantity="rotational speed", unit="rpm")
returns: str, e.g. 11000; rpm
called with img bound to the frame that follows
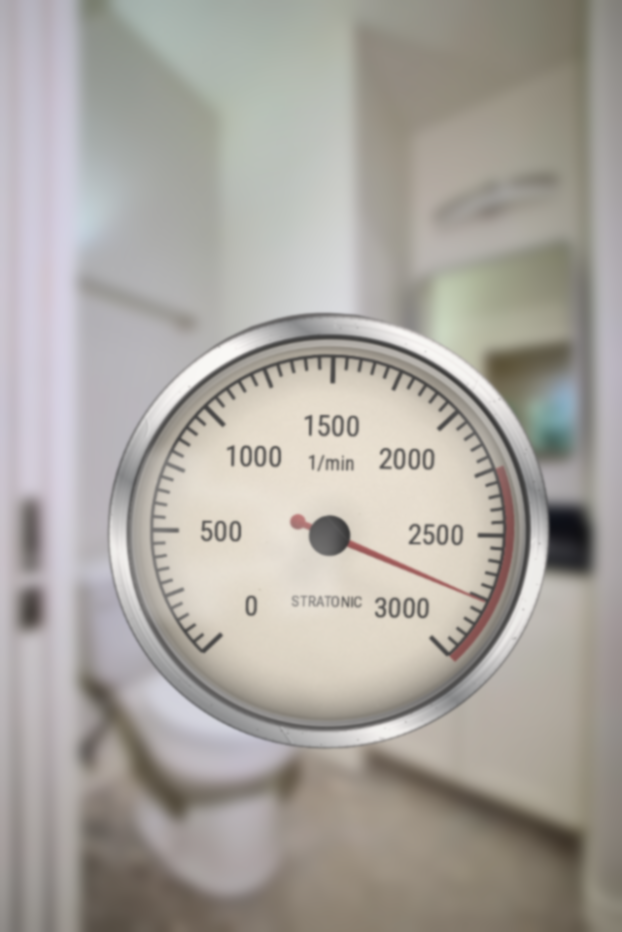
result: 2750; rpm
